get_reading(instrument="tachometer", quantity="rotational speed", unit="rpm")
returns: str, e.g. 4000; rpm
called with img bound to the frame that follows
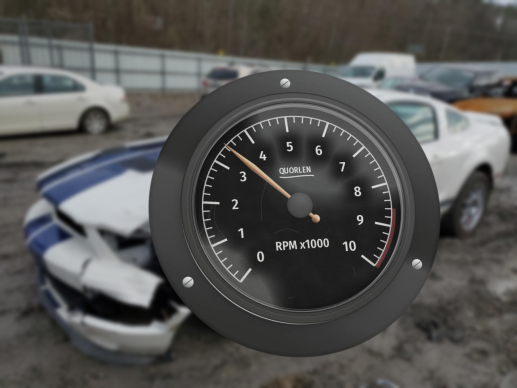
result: 3400; rpm
